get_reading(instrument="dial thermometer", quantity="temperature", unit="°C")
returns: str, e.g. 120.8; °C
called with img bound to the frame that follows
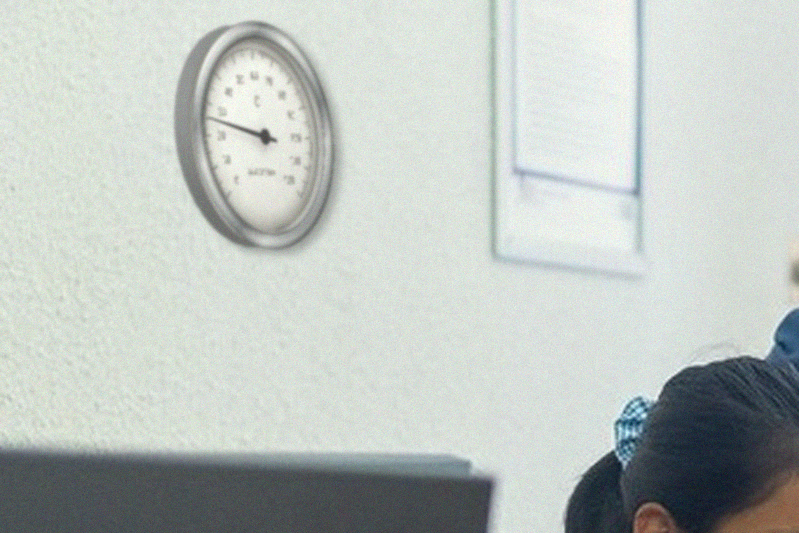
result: 25; °C
